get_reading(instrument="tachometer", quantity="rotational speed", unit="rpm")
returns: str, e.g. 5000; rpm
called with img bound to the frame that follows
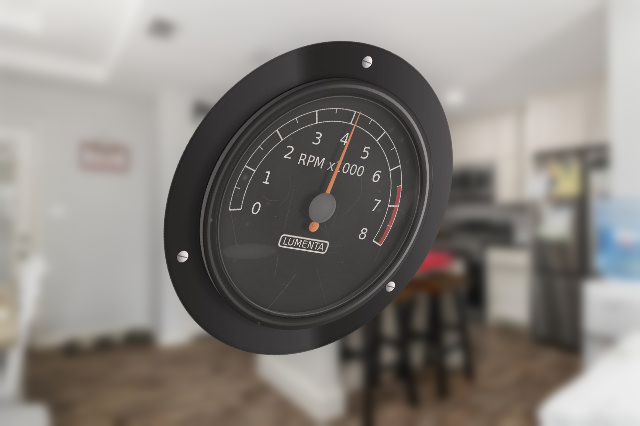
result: 4000; rpm
